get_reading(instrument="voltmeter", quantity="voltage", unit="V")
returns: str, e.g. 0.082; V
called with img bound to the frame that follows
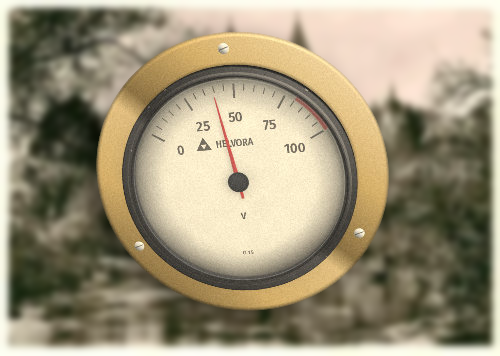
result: 40; V
